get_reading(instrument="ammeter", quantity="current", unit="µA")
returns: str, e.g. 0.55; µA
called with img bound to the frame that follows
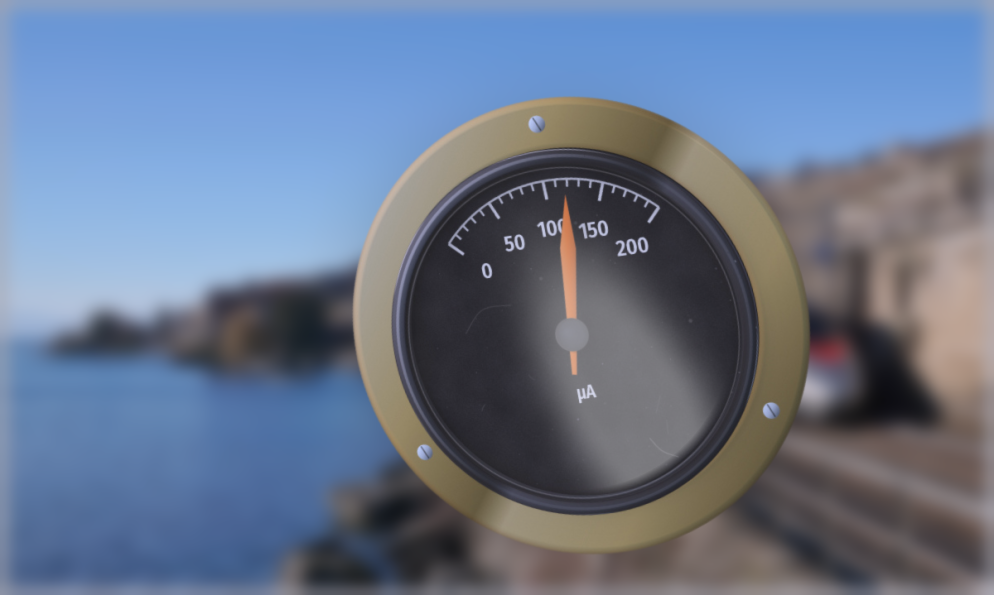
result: 120; µA
